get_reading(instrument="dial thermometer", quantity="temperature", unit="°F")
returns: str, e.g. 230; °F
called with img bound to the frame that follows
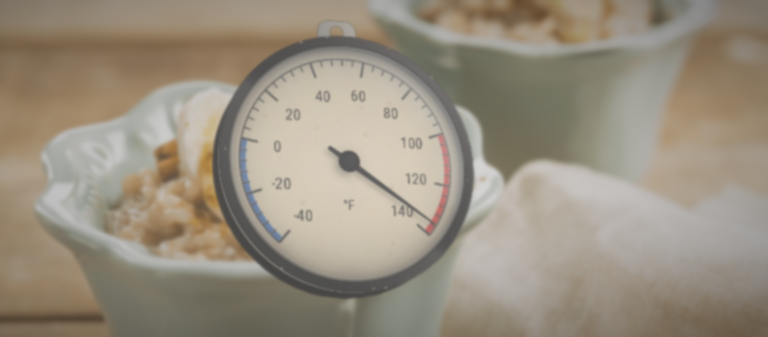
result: 136; °F
